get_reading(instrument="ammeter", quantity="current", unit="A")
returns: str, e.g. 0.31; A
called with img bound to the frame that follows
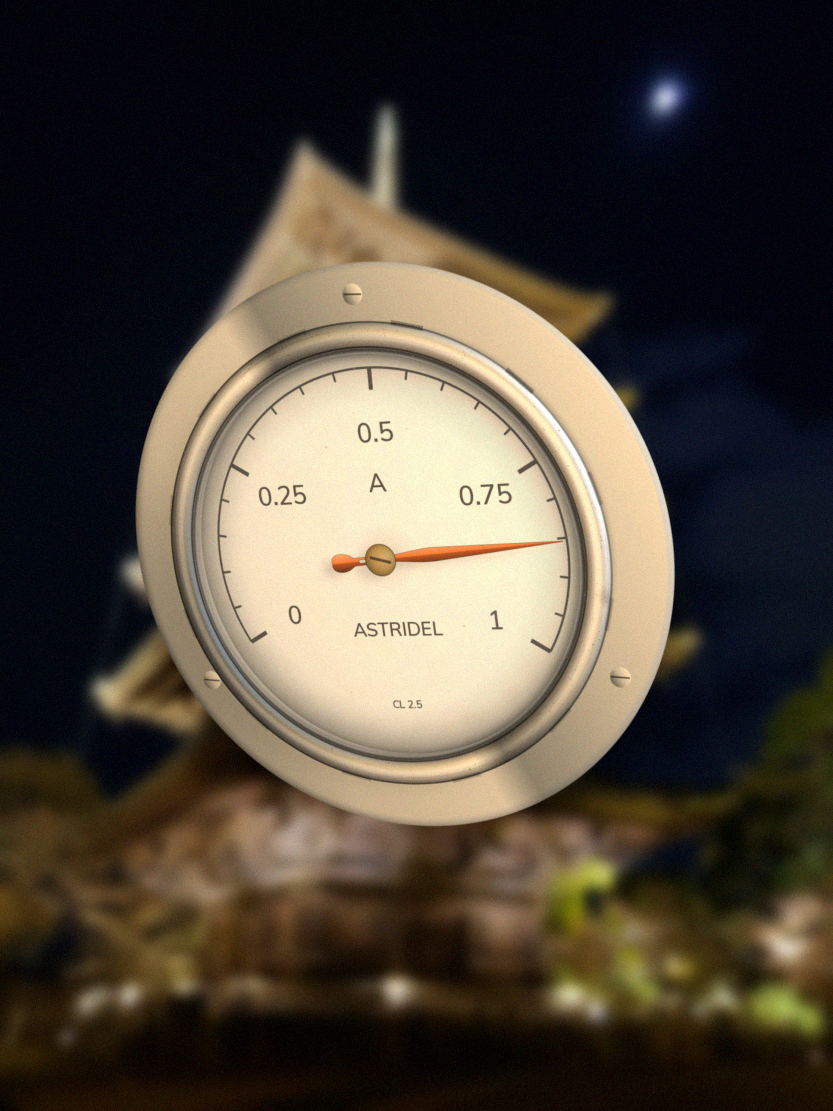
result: 0.85; A
